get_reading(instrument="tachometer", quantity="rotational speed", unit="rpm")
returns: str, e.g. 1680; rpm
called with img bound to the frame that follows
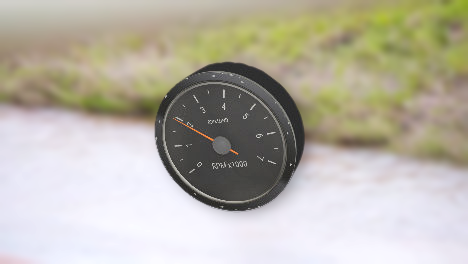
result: 2000; rpm
